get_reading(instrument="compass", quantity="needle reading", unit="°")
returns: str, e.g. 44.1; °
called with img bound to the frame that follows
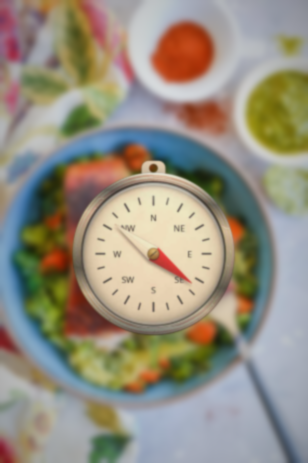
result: 127.5; °
